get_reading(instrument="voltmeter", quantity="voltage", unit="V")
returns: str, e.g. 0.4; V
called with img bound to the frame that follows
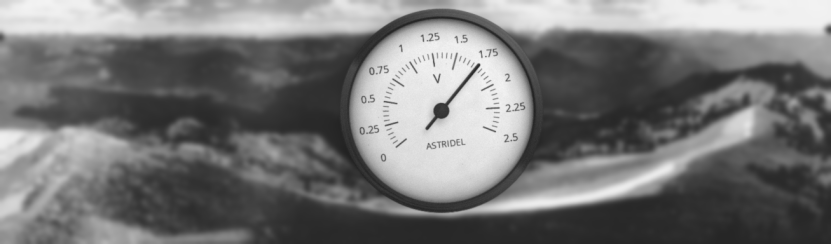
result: 1.75; V
